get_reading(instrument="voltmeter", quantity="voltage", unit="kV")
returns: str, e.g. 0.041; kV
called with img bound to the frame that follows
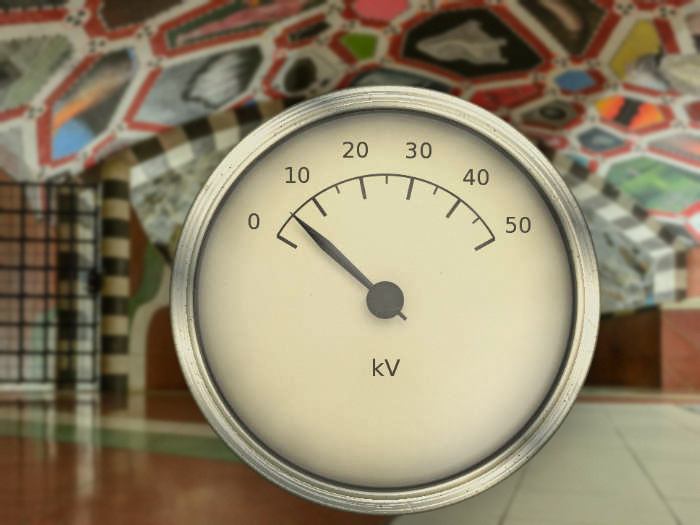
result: 5; kV
